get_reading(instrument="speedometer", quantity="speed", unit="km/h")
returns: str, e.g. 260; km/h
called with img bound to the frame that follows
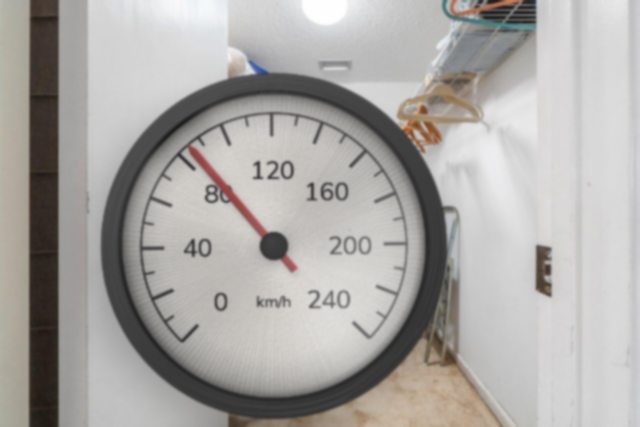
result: 85; km/h
